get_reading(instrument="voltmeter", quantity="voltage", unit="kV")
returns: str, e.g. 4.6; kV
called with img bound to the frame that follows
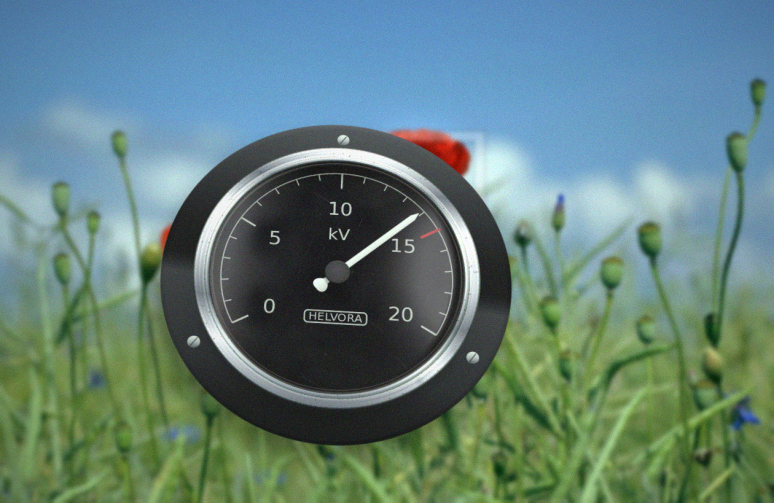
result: 14; kV
